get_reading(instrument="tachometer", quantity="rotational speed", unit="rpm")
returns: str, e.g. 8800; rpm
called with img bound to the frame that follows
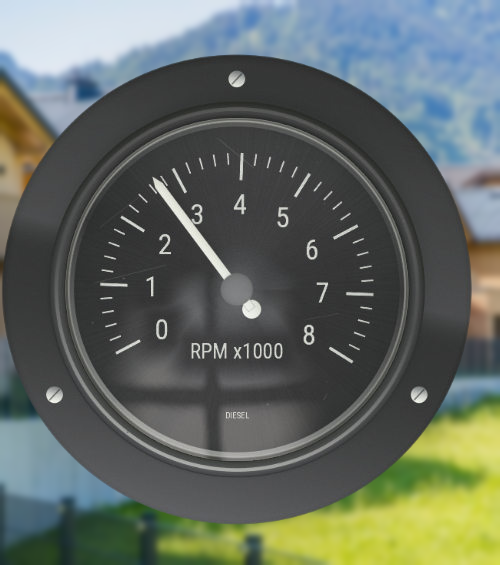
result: 2700; rpm
